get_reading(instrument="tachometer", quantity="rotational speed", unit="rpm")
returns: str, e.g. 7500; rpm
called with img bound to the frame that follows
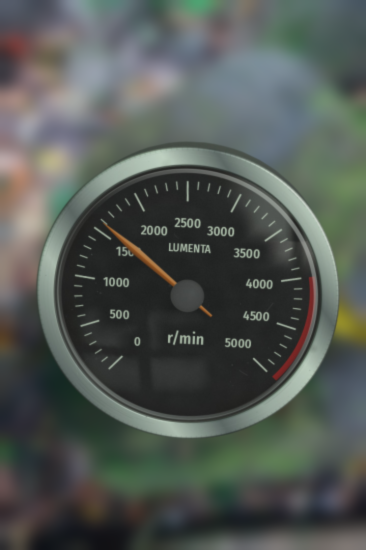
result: 1600; rpm
